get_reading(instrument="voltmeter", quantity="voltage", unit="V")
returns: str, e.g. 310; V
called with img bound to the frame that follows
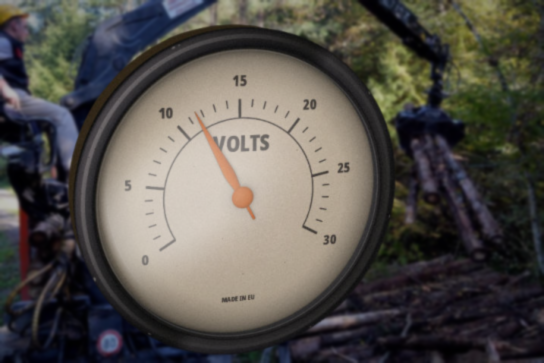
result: 11.5; V
